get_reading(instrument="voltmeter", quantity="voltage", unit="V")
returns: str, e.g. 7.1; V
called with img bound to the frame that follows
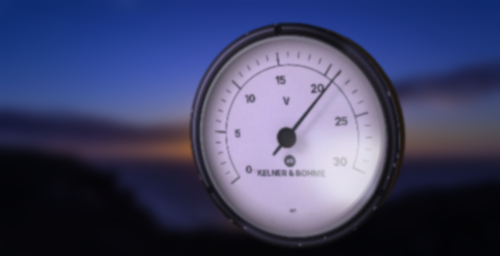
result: 21; V
